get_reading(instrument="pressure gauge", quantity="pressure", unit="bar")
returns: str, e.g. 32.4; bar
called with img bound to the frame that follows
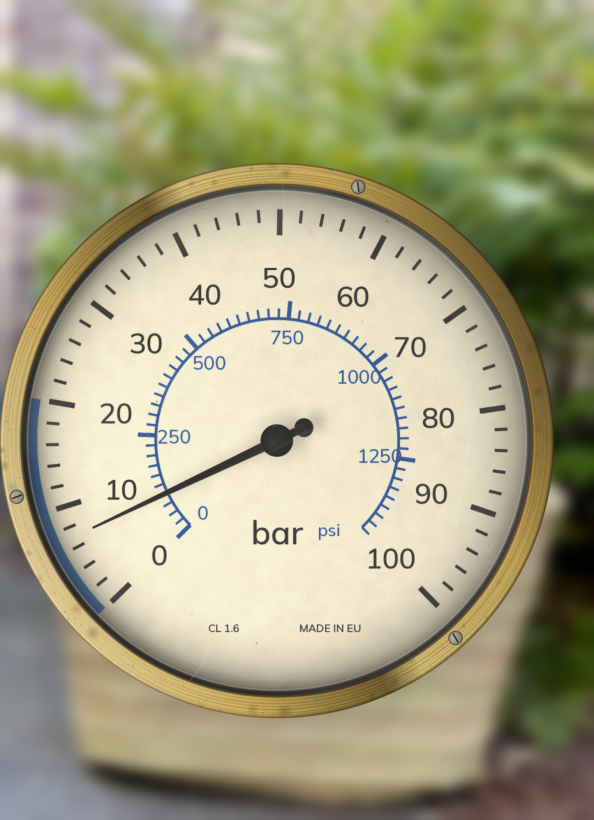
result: 7; bar
